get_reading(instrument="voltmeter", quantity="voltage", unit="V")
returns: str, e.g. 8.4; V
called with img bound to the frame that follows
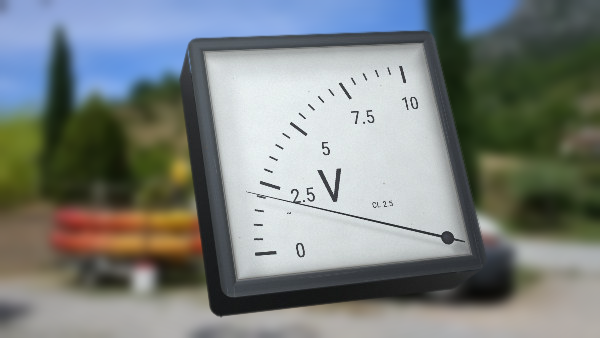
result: 2; V
